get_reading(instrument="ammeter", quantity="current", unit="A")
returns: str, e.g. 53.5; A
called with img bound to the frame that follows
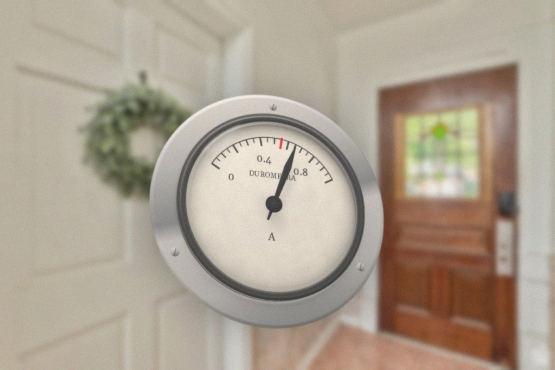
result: 0.65; A
